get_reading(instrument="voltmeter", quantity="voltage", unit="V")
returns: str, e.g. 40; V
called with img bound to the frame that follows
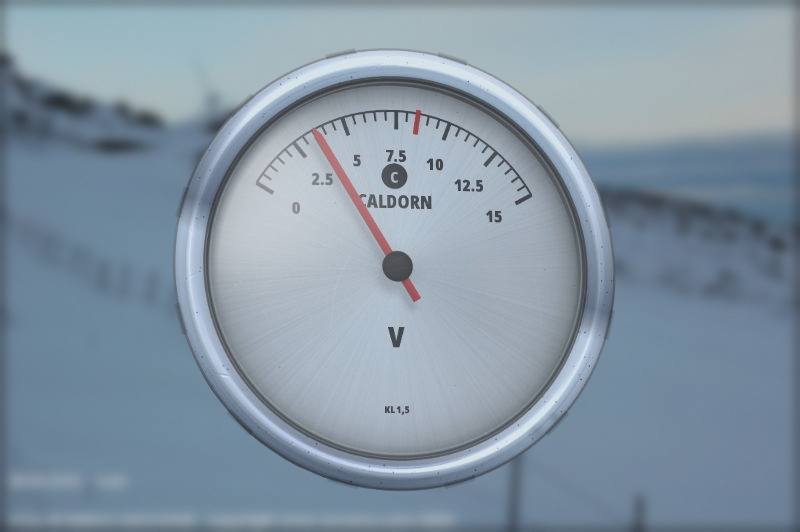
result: 3.5; V
